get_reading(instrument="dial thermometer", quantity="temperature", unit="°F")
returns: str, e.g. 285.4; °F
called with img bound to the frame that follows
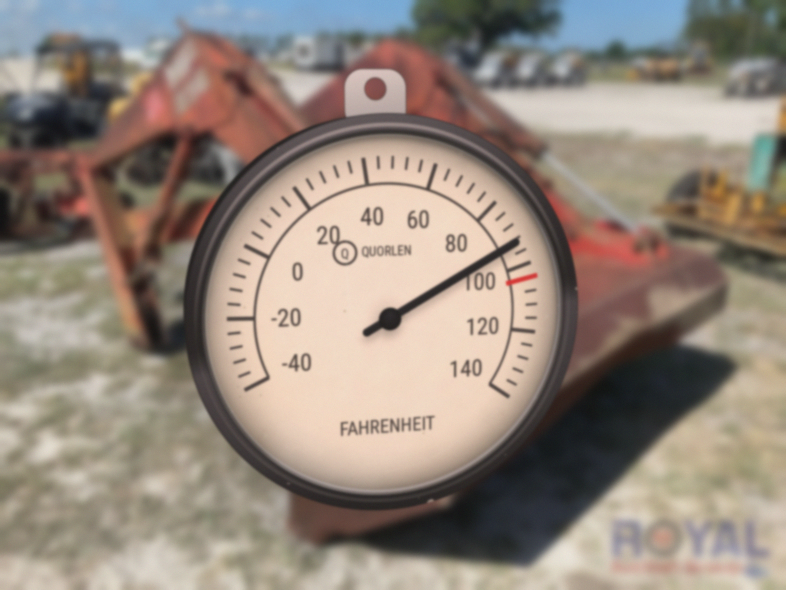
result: 92; °F
